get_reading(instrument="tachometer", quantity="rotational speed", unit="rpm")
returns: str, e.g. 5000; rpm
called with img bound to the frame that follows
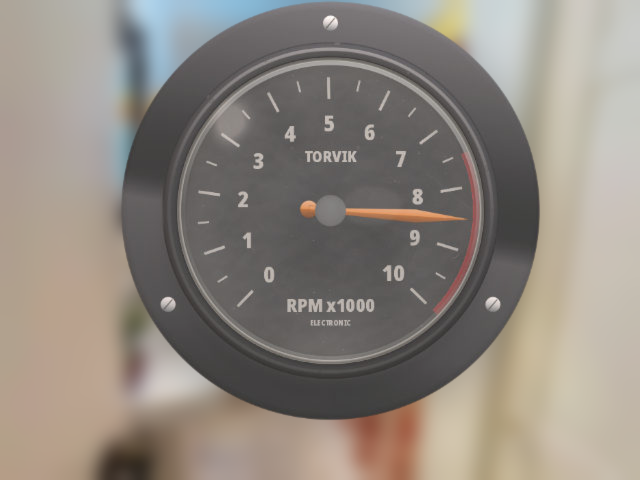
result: 8500; rpm
